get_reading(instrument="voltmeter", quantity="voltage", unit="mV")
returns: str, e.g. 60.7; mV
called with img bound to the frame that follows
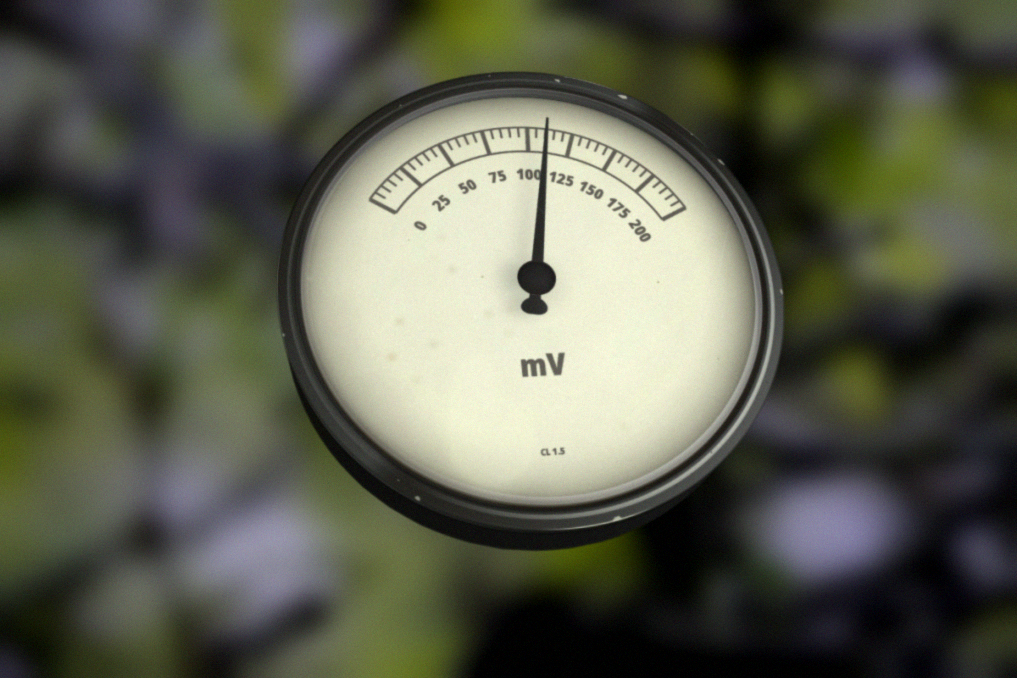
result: 110; mV
